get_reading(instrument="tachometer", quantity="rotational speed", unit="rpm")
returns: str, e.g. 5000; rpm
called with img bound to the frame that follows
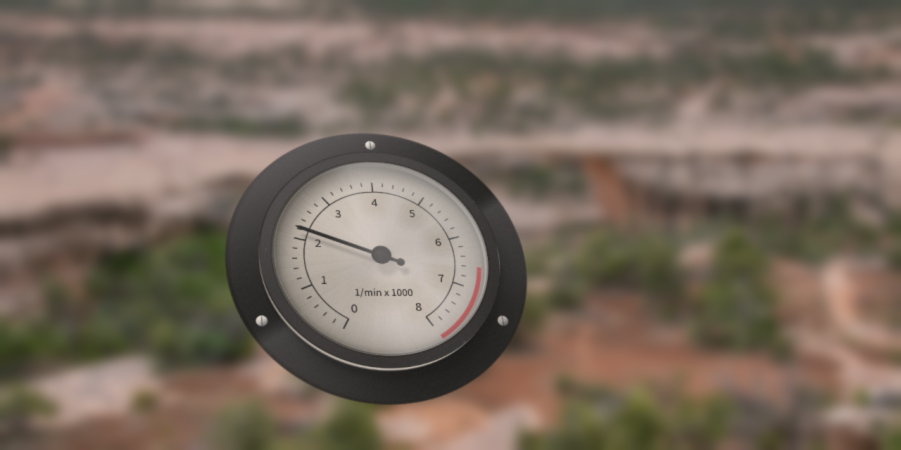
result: 2200; rpm
